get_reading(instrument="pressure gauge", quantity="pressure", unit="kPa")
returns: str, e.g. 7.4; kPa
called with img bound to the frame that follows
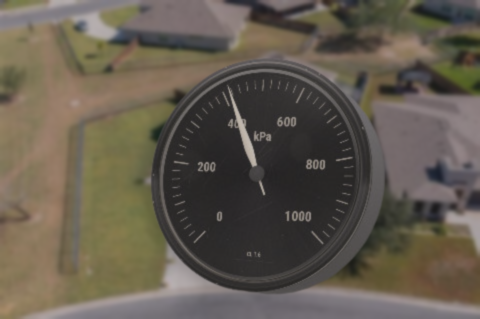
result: 420; kPa
